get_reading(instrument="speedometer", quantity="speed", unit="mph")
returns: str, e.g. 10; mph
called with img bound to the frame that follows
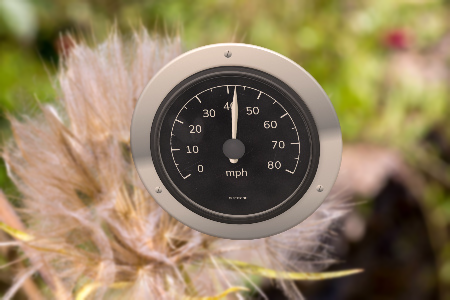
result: 42.5; mph
